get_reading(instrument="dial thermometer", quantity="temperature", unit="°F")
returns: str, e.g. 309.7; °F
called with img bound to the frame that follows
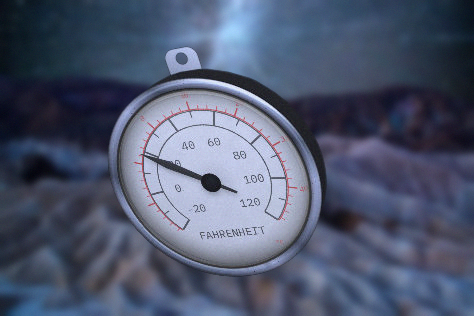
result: 20; °F
